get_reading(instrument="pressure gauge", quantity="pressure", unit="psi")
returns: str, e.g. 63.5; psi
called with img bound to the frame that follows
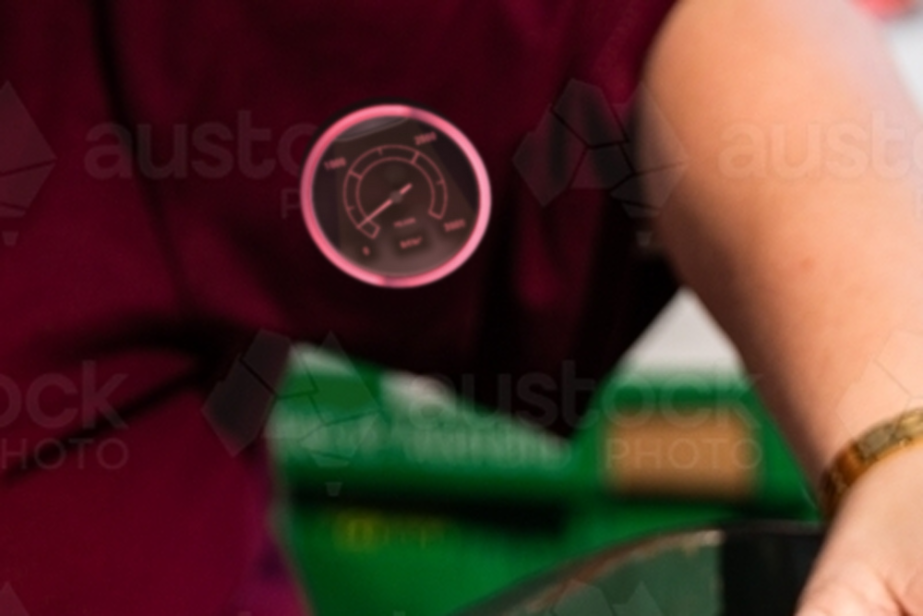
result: 250; psi
